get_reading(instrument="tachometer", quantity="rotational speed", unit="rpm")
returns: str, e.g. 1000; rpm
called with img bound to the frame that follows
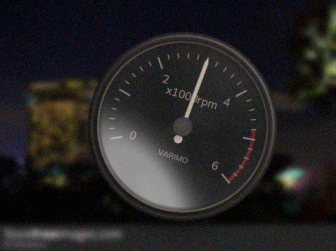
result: 3000; rpm
